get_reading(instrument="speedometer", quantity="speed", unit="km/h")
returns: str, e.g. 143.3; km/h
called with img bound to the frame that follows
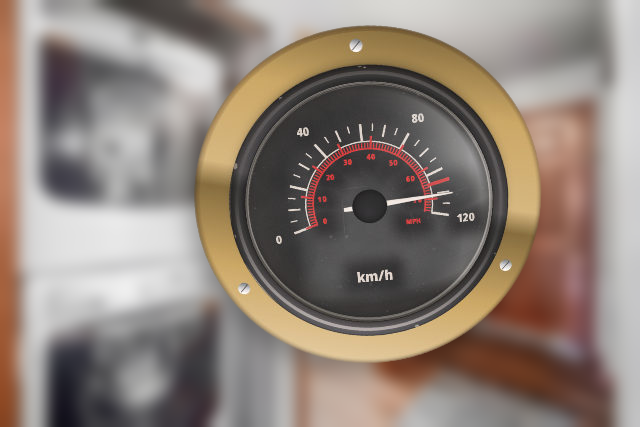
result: 110; km/h
